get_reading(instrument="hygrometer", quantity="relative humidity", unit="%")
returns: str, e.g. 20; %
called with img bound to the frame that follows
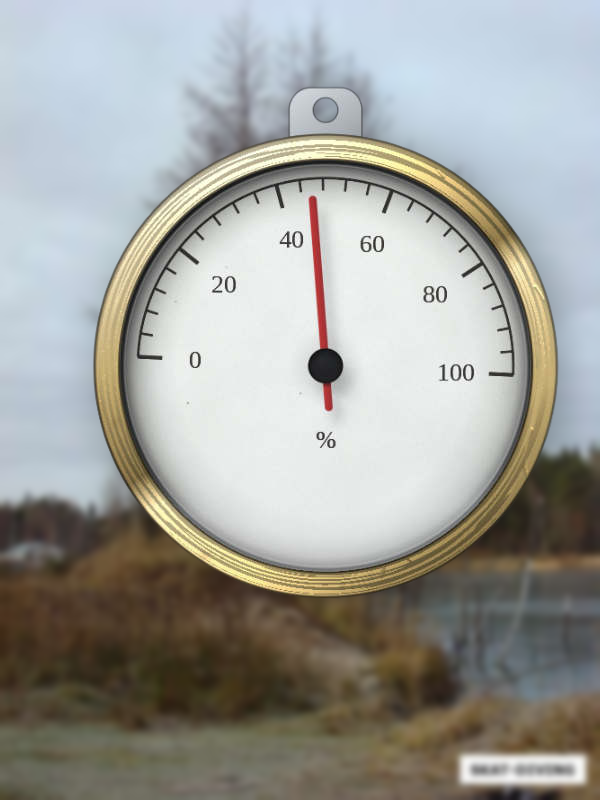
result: 46; %
